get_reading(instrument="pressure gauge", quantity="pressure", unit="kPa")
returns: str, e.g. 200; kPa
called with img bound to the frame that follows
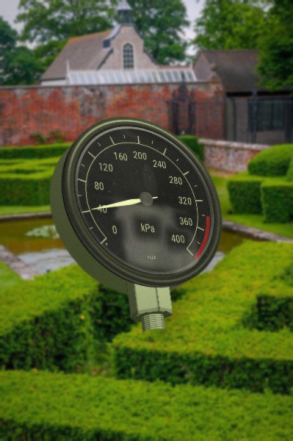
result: 40; kPa
